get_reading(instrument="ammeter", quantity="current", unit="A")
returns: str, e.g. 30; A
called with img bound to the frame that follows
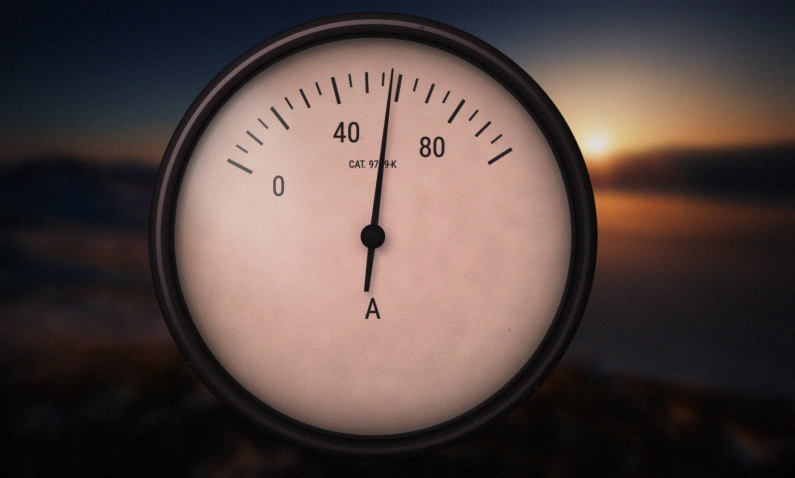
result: 57.5; A
